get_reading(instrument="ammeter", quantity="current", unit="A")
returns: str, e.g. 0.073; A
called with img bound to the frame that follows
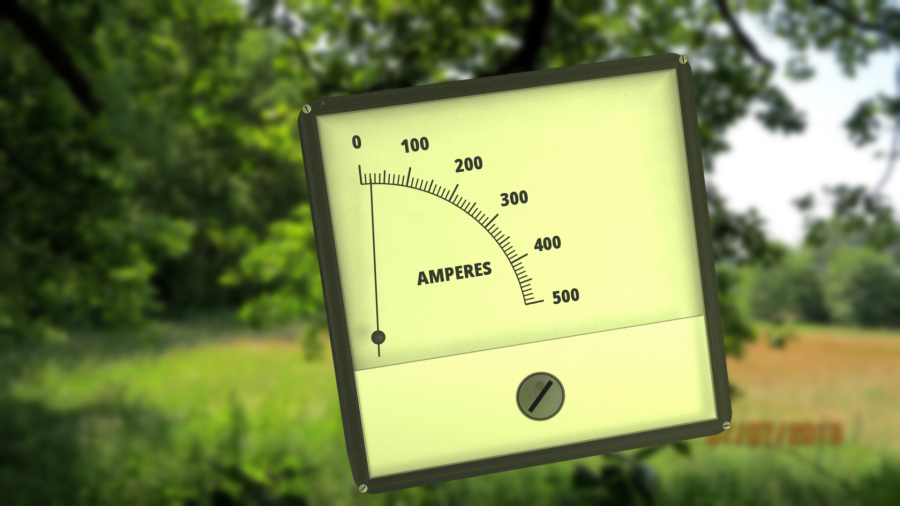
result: 20; A
